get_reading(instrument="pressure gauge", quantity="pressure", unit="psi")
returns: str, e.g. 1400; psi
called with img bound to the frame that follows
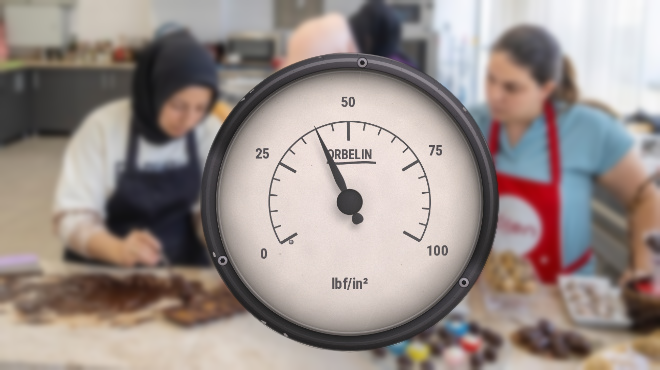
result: 40; psi
